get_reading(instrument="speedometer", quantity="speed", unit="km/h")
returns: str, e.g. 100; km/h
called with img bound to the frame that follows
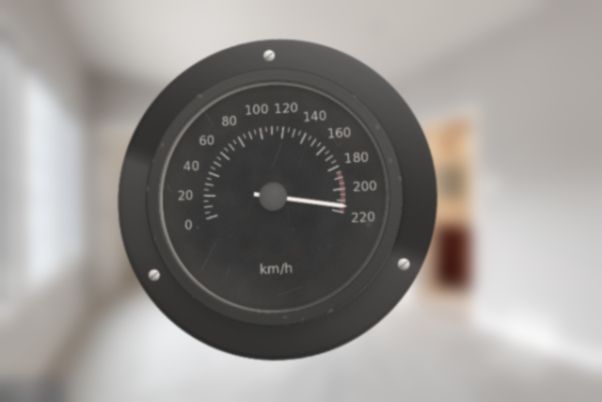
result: 215; km/h
